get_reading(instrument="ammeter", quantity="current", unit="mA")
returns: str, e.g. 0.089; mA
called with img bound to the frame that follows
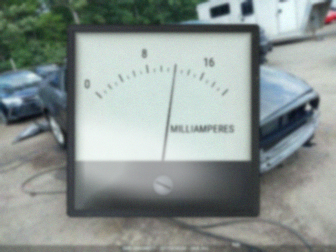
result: 12; mA
